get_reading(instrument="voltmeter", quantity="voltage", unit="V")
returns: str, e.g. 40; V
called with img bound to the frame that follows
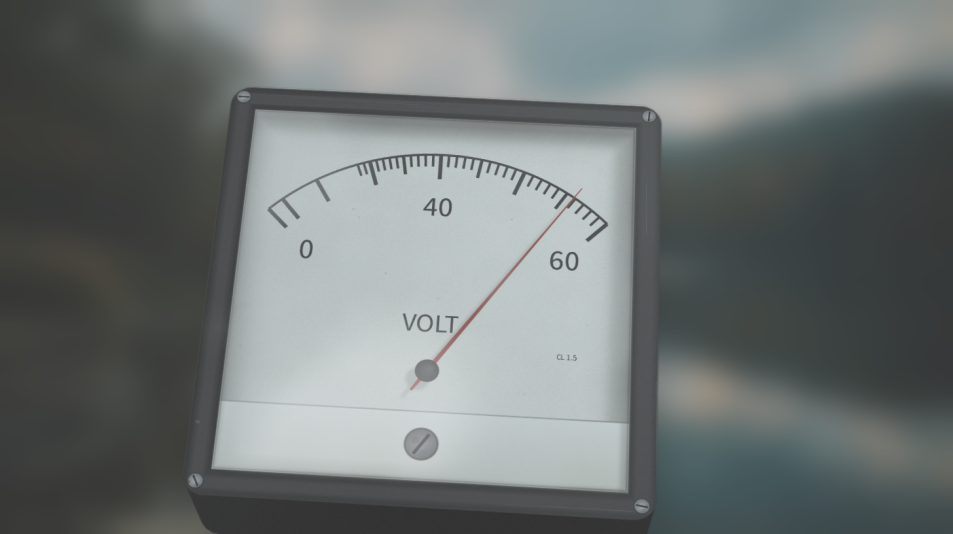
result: 56; V
